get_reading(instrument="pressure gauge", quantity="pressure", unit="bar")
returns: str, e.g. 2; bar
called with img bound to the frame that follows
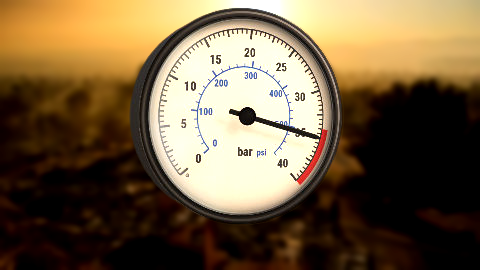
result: 35; bar
